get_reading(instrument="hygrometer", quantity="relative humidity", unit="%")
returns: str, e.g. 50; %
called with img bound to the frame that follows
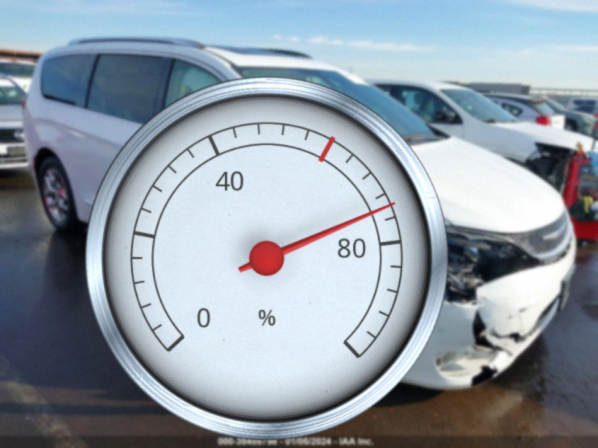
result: 74; %
